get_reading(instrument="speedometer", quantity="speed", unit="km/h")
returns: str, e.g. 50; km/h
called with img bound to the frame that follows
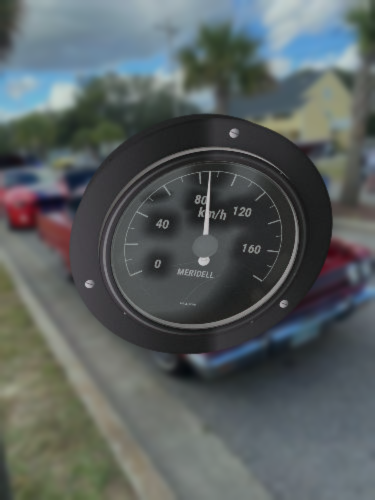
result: 85; km/h
